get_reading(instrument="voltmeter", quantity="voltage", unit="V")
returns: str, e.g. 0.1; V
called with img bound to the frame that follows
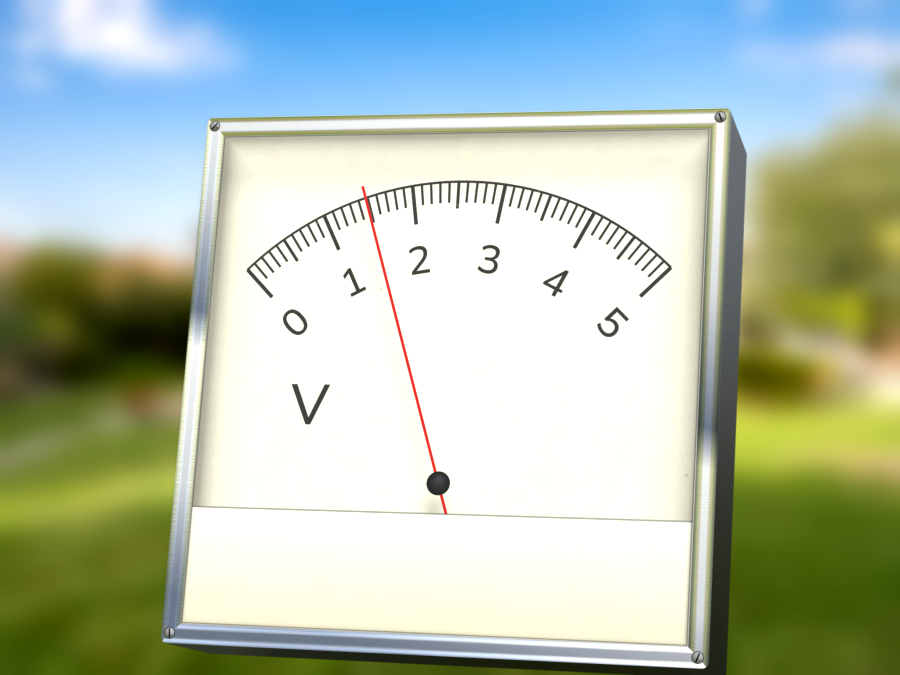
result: 1.5; V
